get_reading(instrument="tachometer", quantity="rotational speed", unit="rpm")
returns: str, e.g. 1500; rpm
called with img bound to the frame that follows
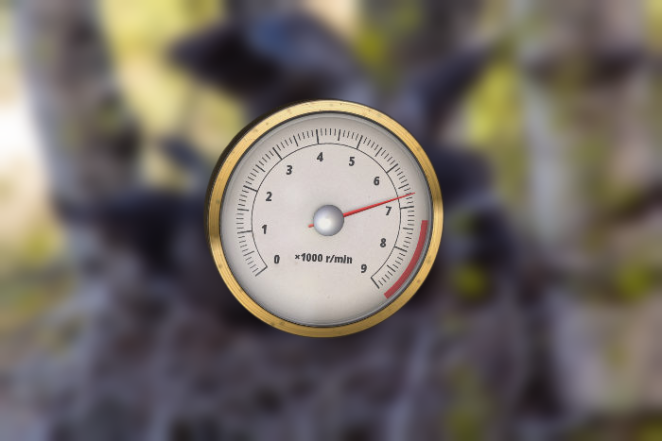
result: 6700; rpm
